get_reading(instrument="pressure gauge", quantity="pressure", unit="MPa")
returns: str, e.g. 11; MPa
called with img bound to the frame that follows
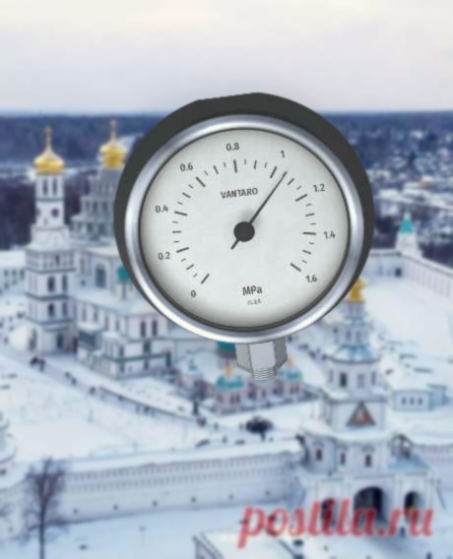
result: 1.05; MPa
